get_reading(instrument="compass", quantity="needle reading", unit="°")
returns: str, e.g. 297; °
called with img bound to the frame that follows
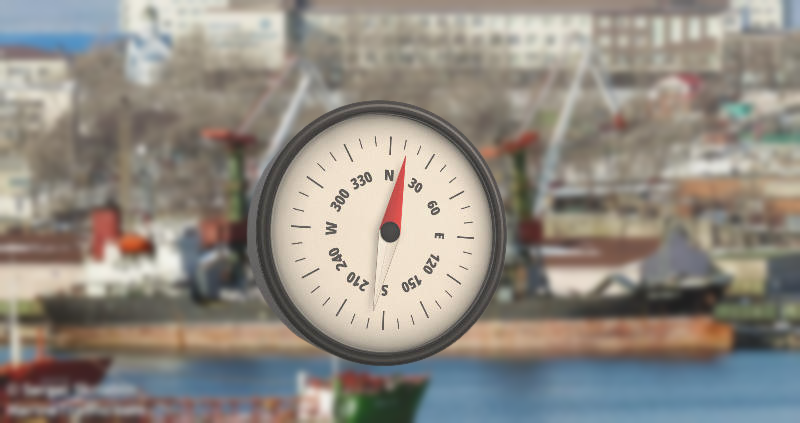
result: 10; °
